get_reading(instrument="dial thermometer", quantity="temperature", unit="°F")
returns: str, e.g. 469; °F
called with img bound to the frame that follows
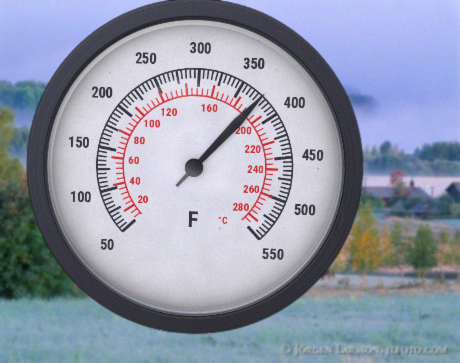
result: 375; °F
